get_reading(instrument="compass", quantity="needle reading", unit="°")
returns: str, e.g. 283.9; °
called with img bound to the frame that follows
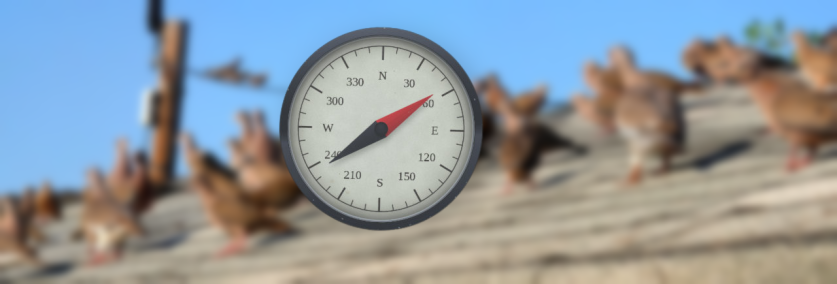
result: 55; °
